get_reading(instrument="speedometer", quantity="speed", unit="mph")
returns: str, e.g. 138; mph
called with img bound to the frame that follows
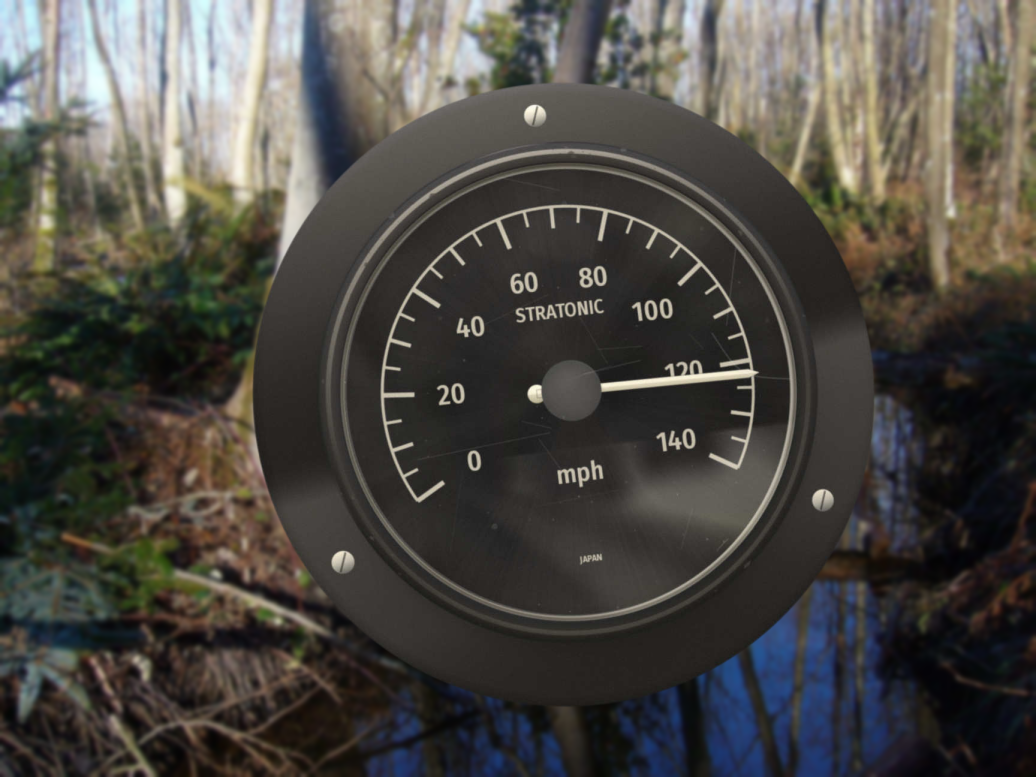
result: 122.5; mph
